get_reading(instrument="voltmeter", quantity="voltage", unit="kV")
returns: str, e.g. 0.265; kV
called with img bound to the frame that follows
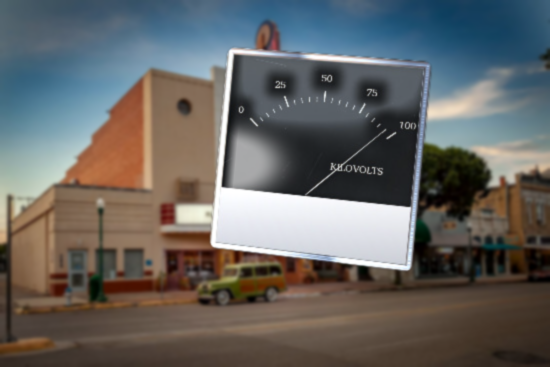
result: 95; kV
